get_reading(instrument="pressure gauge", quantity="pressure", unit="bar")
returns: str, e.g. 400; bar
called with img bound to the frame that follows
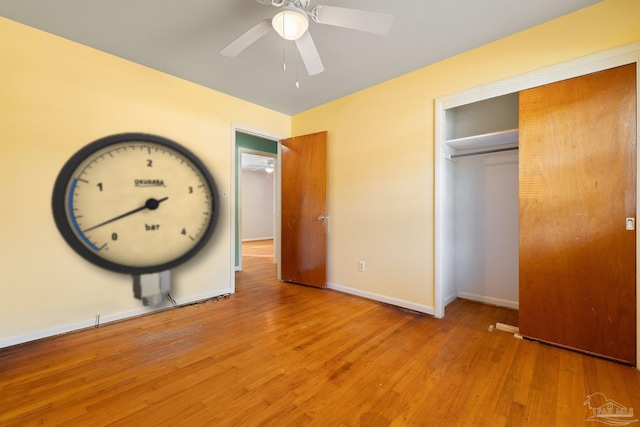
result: 0.3; bar
